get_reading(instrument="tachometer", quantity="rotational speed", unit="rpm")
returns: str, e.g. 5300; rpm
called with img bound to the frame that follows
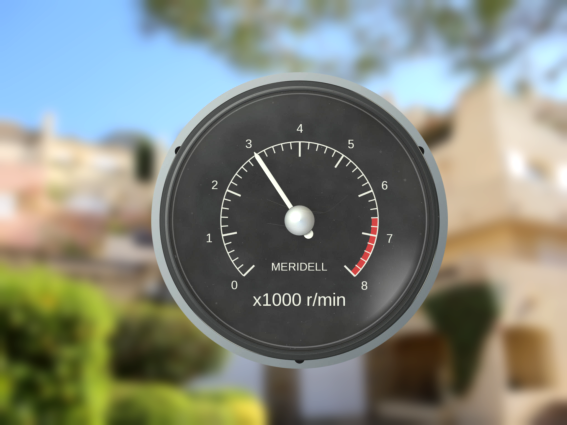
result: 3000; rpm
